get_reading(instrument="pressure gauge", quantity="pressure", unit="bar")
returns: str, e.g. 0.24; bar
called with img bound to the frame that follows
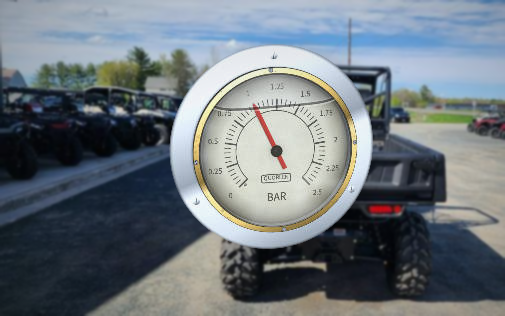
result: 1; bar
